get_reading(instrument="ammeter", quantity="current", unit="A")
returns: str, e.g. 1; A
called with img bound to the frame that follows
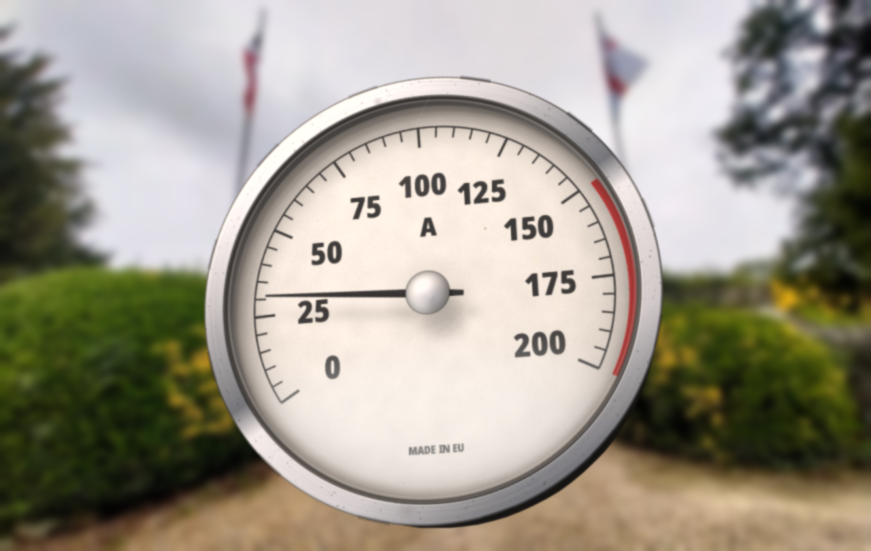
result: 30; A
